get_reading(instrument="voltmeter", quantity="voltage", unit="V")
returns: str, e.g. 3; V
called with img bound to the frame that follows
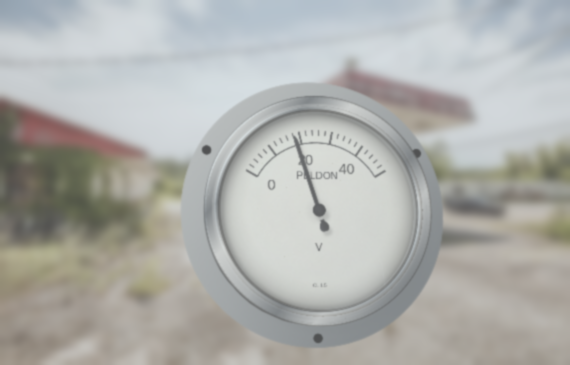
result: 18; V
